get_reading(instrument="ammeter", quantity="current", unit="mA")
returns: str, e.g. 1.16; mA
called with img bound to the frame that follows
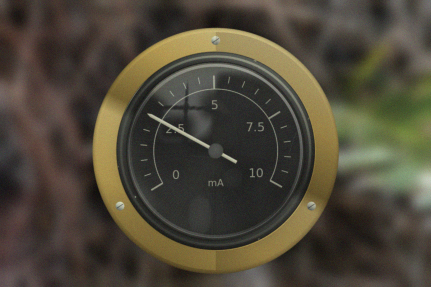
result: 2.5; mA
